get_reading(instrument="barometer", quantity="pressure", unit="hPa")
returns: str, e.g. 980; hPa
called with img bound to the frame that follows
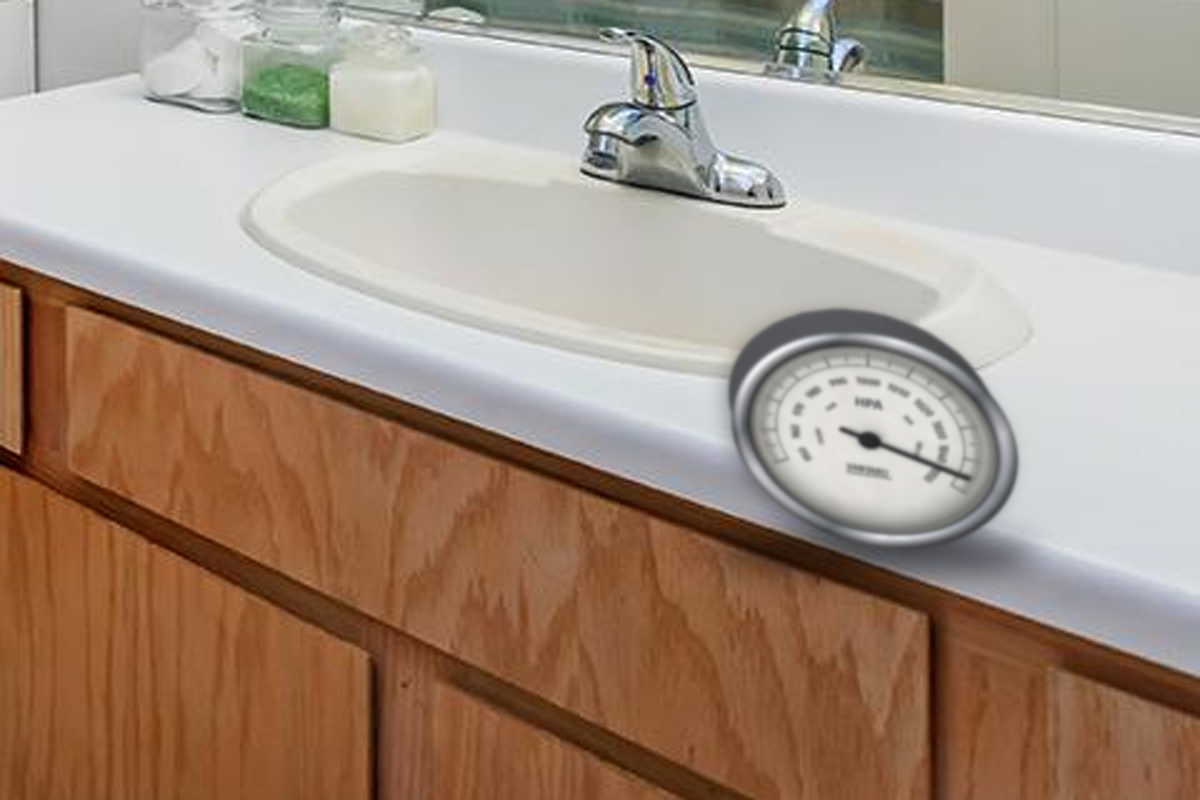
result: 1045; hPa
